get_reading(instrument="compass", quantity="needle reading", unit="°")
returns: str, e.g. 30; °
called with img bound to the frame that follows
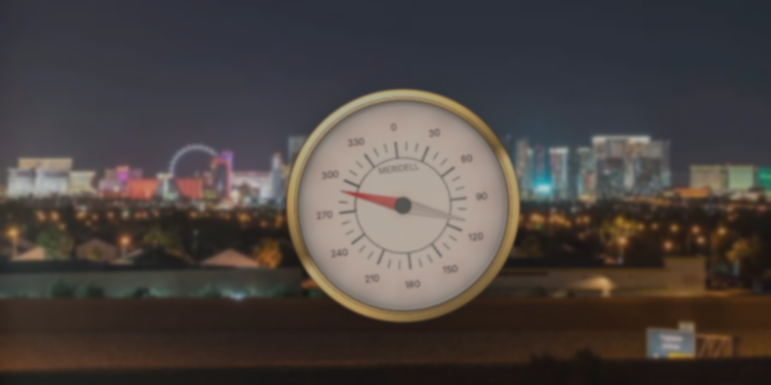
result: 290; °
